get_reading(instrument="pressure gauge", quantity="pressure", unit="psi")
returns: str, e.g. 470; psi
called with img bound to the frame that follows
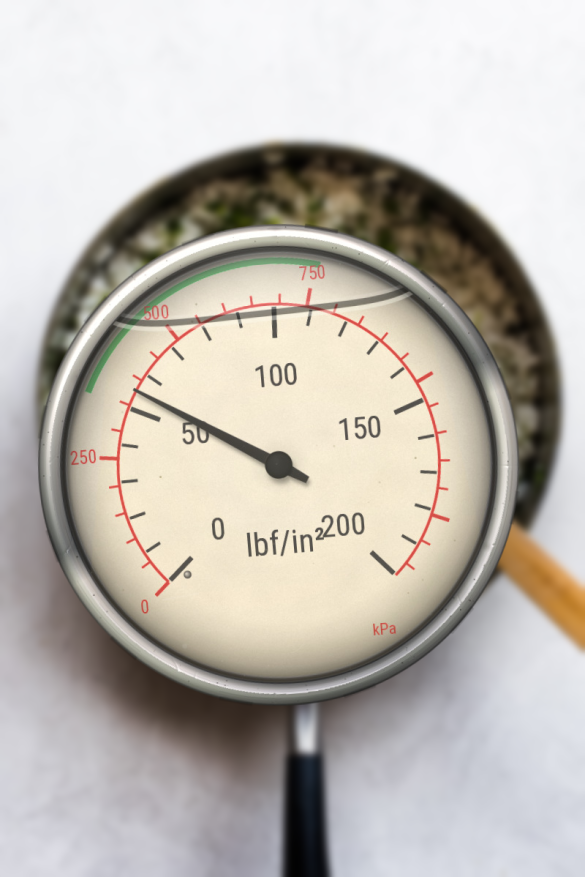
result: 55; psi
